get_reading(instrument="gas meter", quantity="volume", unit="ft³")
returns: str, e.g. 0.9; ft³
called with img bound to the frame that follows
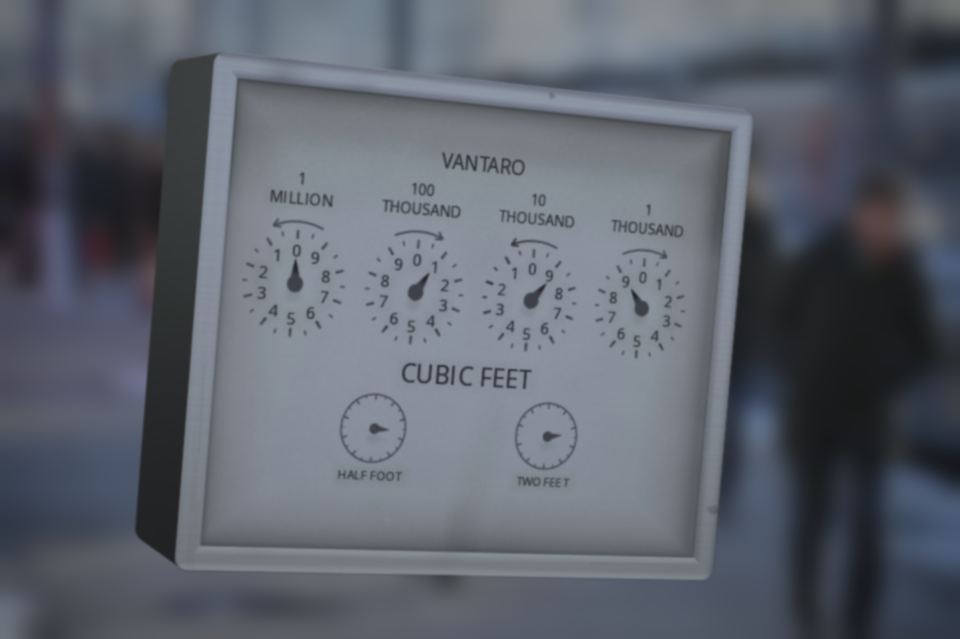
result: 8900; ft³
